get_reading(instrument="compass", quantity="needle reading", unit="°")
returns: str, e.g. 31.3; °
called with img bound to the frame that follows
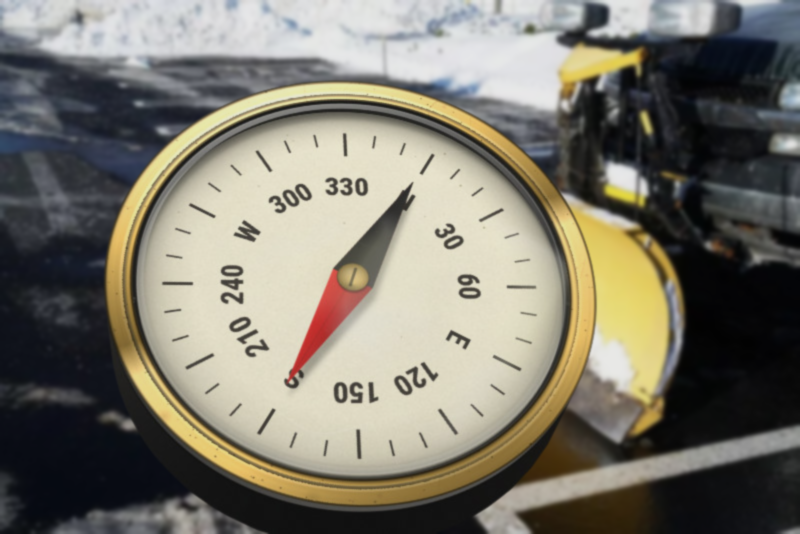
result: 180; °
